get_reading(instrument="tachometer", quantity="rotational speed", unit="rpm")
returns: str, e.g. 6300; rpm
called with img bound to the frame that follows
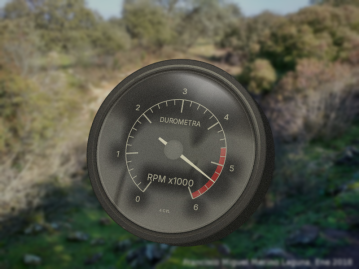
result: 5400; rpm
